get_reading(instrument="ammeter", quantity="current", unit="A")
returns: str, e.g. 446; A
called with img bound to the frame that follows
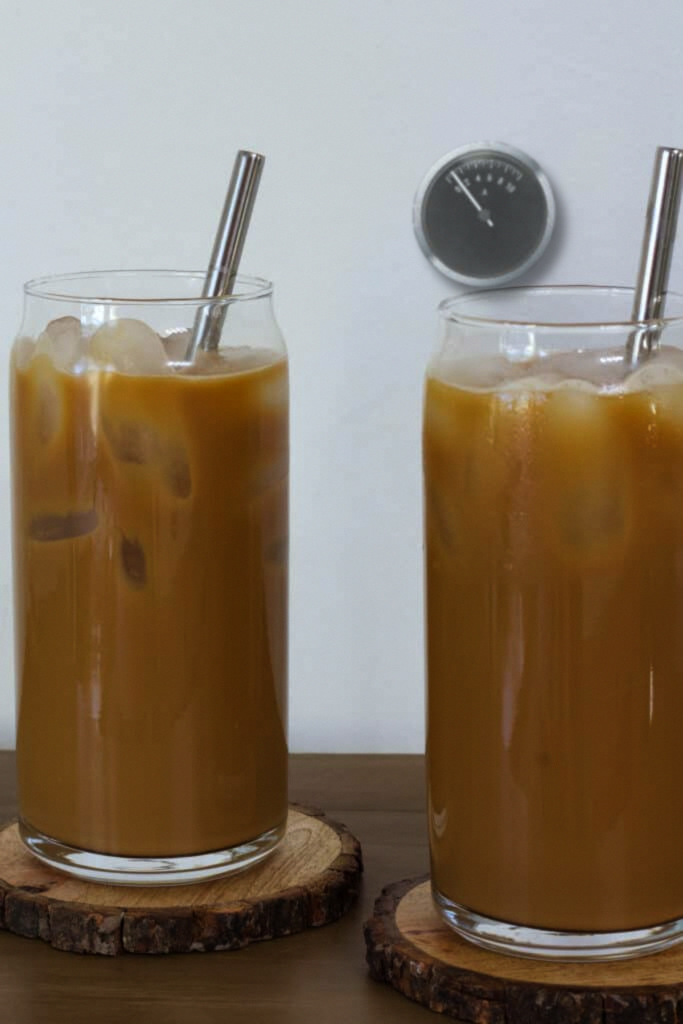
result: 1; A
